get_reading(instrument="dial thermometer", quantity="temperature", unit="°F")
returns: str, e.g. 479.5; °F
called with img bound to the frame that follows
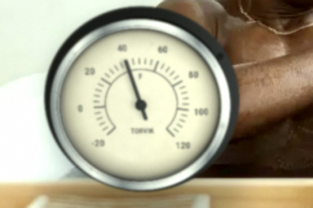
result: 40; °F
